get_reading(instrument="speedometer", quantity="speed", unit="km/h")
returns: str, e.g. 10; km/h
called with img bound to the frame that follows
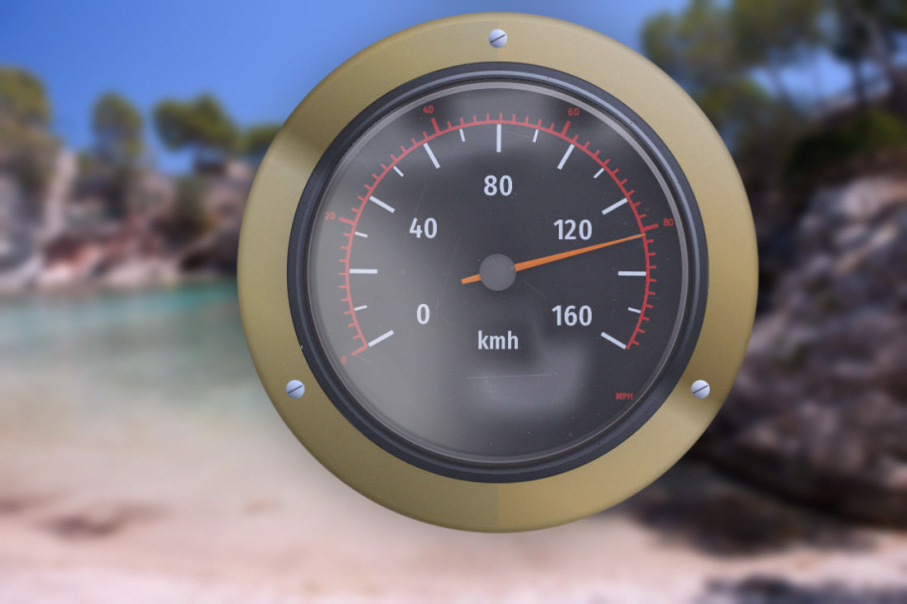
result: 130; km/h
